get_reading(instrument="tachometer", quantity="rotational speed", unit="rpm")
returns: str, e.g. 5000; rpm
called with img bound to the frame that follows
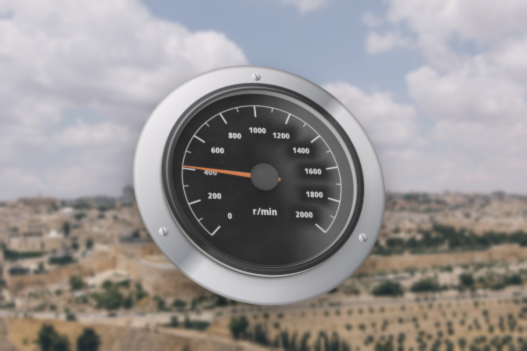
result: 400; rpm
